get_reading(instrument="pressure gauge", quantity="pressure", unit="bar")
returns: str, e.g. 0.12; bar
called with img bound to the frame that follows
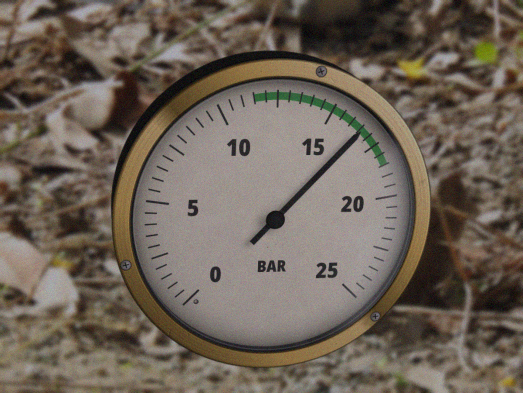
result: 16.5; bar
